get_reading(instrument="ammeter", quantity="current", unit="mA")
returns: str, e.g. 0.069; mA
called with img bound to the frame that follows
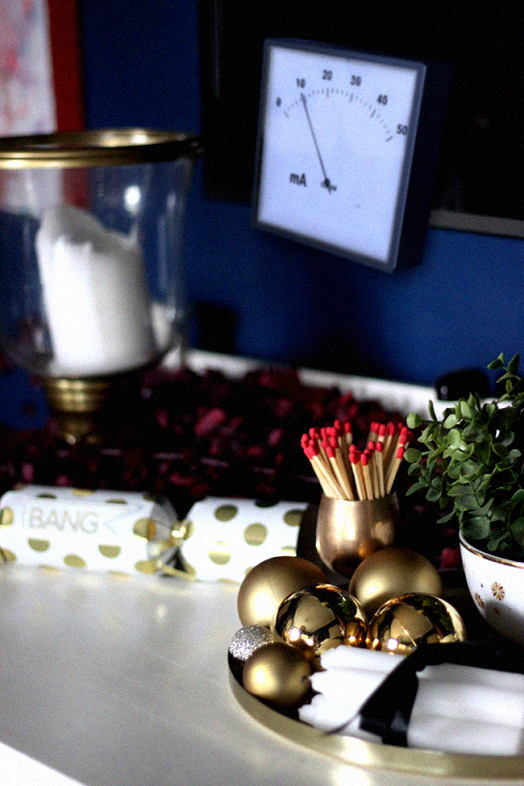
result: 10; mA
